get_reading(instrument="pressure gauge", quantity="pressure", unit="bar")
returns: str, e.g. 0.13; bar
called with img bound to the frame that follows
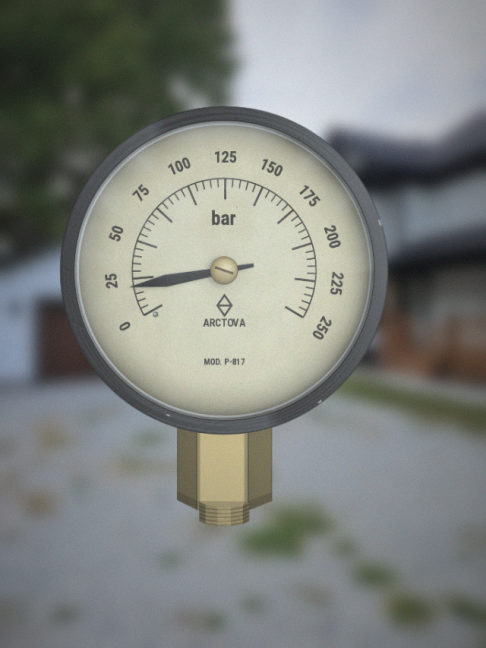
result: 20; bar
